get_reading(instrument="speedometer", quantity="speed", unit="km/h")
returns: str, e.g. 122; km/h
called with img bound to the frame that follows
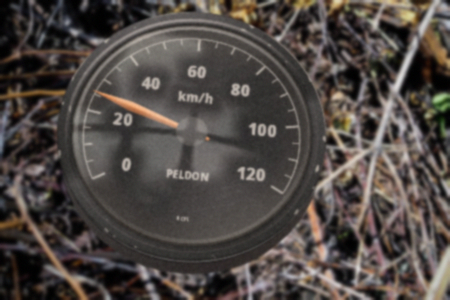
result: 25; km/h
